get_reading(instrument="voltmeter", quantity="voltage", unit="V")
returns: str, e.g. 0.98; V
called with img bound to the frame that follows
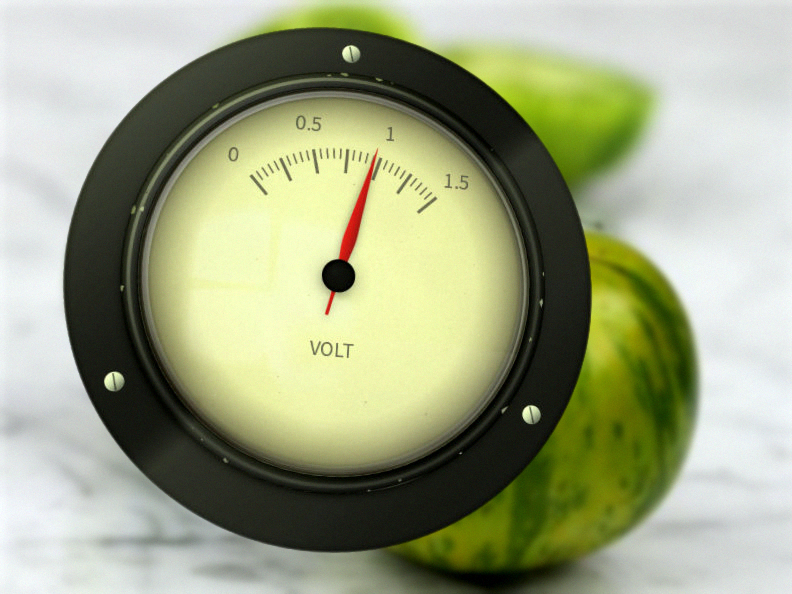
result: 0.95; V
